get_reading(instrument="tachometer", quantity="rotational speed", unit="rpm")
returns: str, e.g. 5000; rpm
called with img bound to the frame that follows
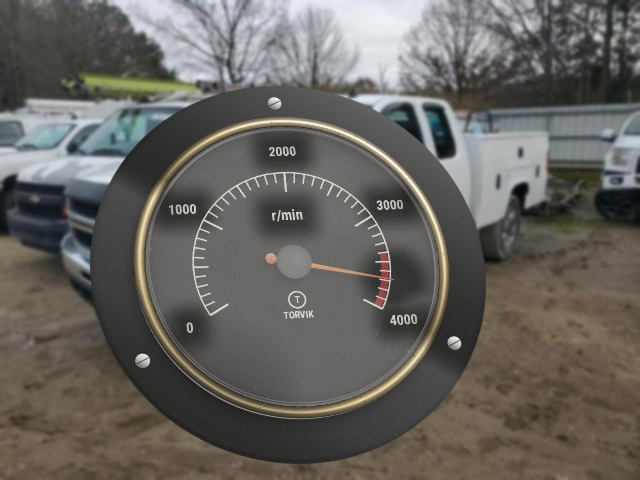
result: 3700; rpm
